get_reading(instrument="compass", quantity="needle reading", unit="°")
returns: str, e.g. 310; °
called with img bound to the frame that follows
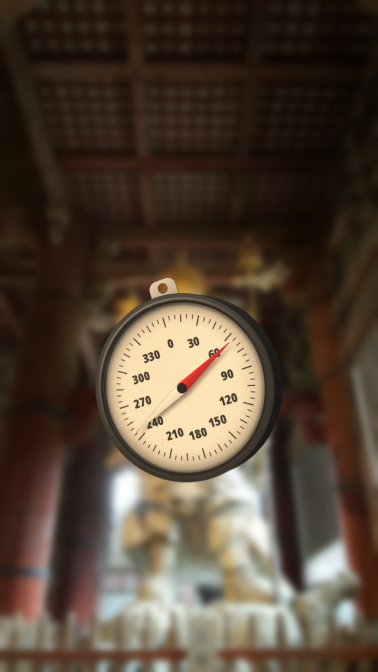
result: 65; °
